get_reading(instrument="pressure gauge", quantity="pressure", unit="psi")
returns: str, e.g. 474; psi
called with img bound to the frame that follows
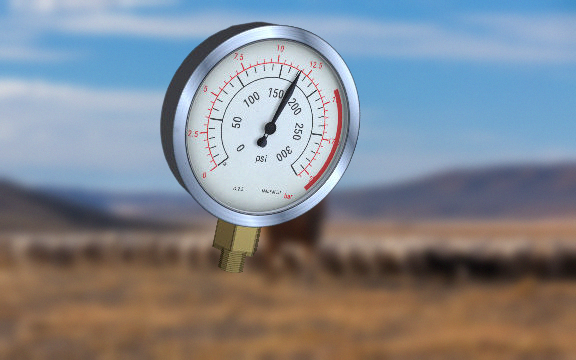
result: 170; psi
